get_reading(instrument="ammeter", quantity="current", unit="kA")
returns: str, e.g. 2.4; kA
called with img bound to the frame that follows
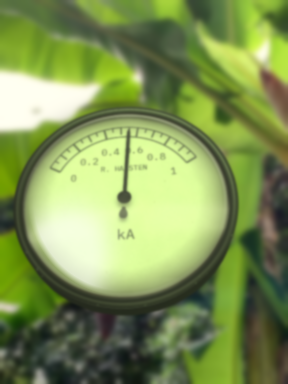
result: 0.55; kA
